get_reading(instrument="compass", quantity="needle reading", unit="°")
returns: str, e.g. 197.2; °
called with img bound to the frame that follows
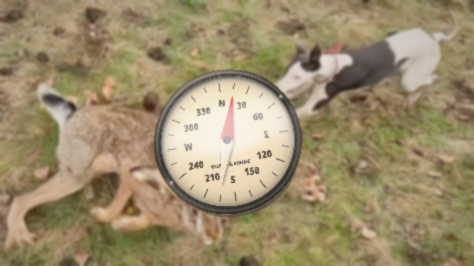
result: 15; °
